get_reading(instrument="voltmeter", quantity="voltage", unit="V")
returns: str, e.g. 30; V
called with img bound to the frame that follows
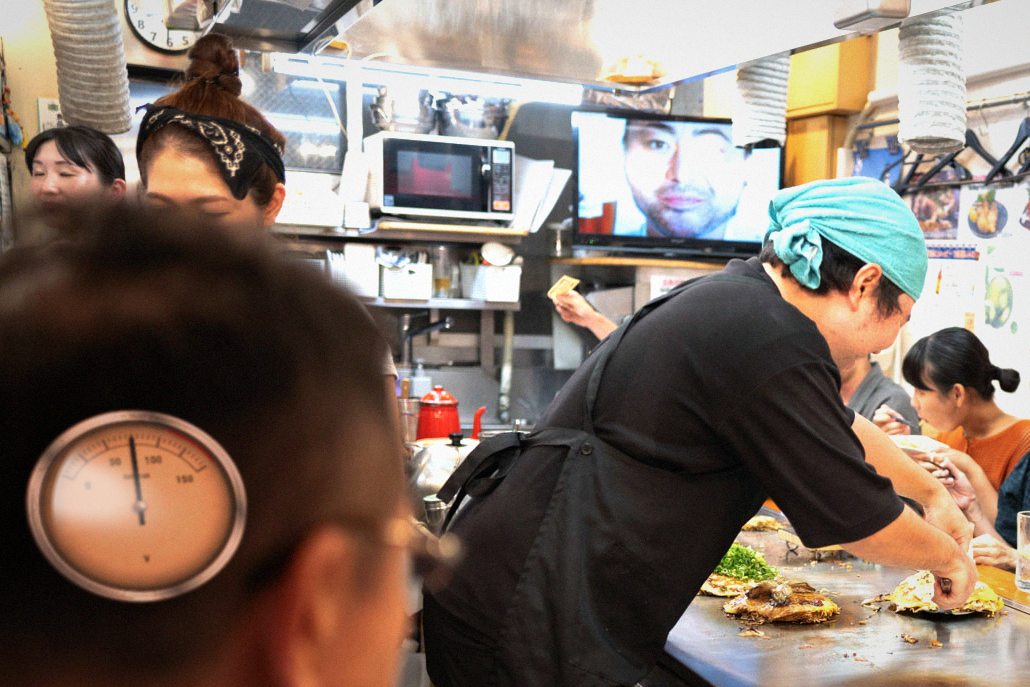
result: 75; V
